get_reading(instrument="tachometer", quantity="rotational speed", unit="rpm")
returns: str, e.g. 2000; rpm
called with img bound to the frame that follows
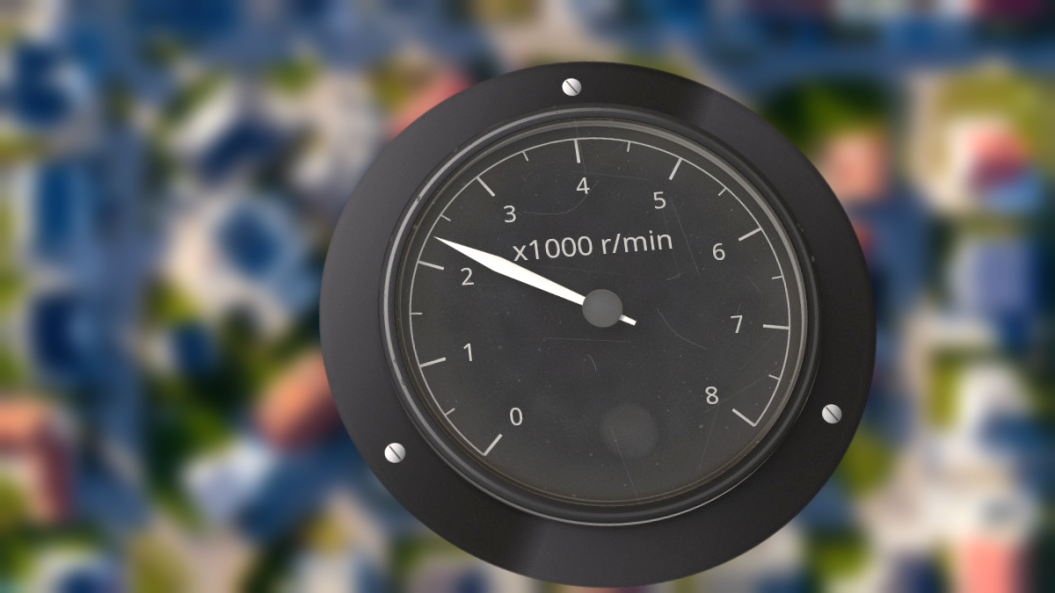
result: 2250; rpm
